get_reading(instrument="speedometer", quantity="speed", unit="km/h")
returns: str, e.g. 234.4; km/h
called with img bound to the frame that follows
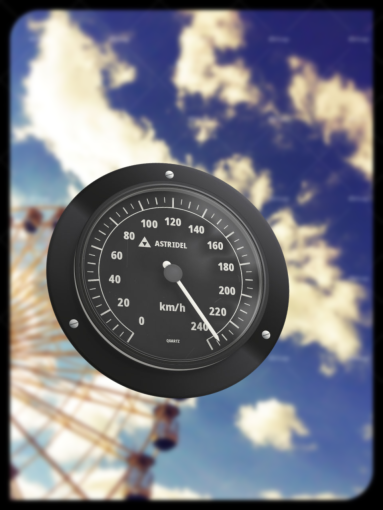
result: 235; km/h
